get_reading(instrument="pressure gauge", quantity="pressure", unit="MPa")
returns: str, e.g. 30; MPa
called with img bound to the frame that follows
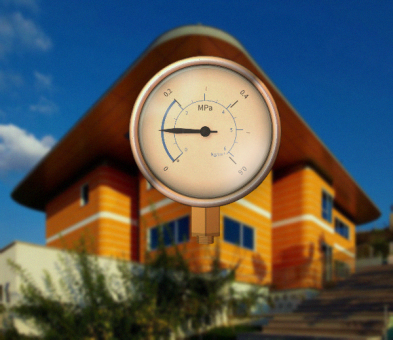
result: 0.1; MPa
